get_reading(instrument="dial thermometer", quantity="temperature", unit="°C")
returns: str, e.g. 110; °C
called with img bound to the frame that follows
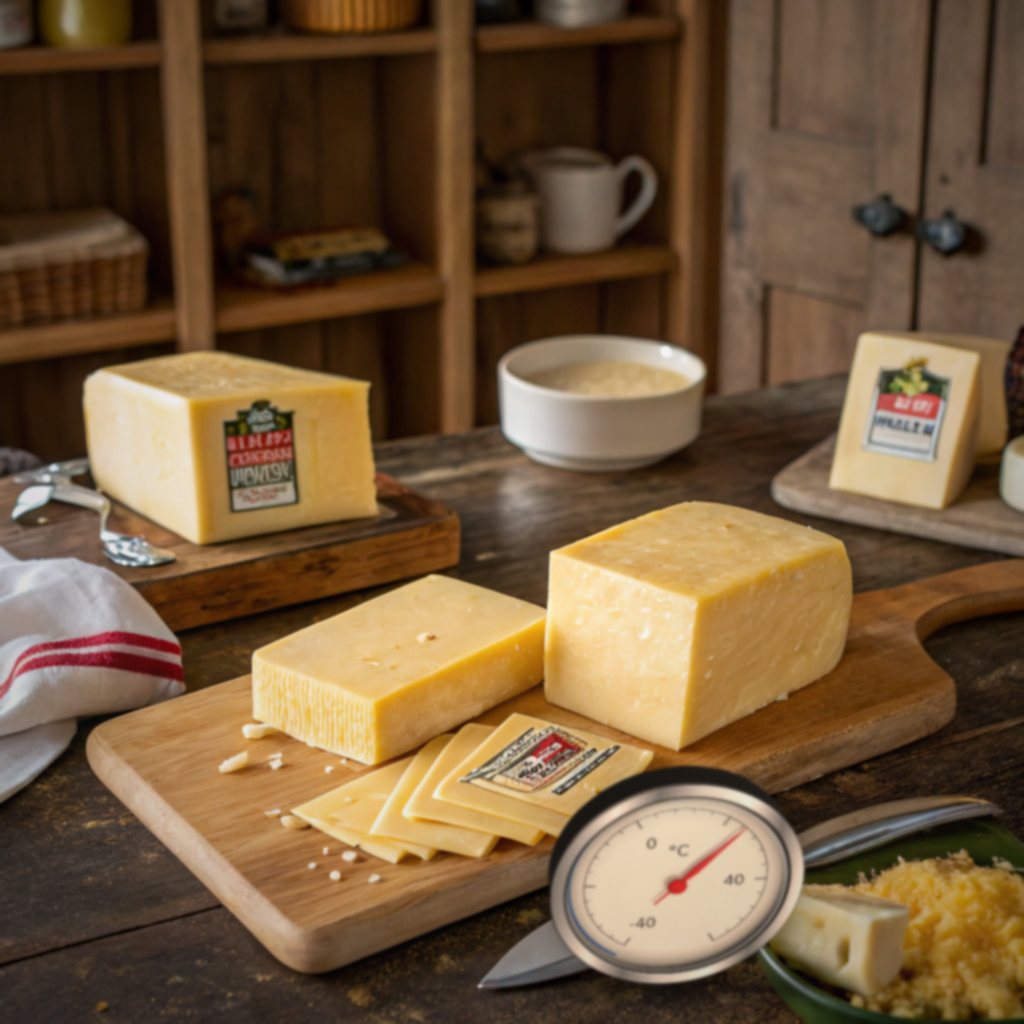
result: 24; °C
